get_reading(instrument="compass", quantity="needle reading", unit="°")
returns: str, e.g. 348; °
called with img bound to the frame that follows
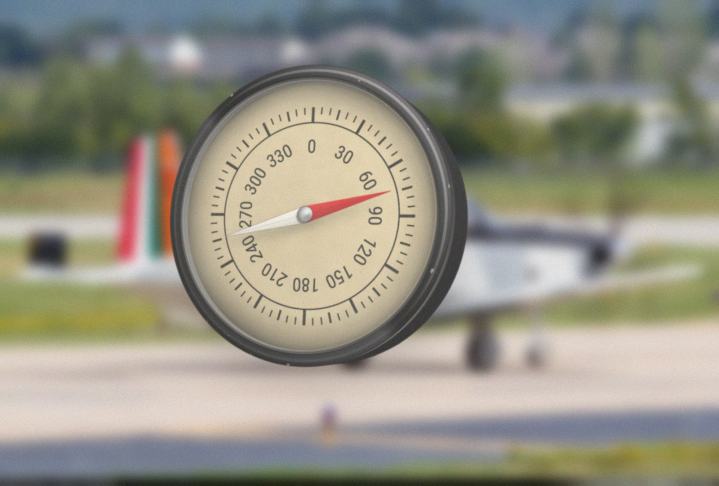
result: 75; °
